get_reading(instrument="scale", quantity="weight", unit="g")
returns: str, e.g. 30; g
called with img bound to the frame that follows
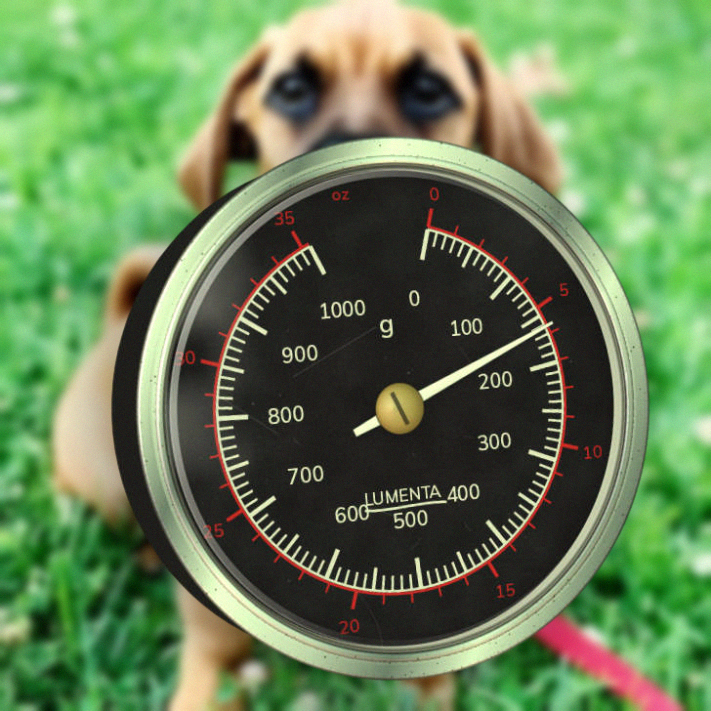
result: 160; g
